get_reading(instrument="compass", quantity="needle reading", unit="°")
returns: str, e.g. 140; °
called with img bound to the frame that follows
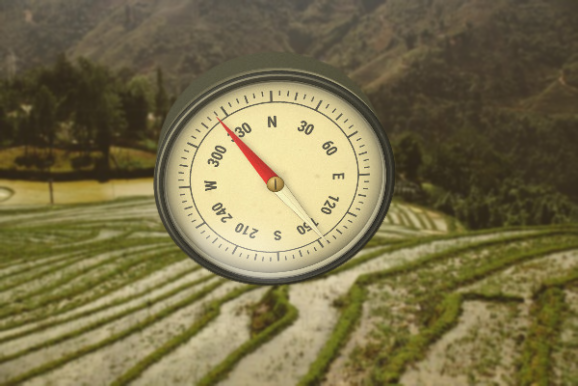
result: 325; °
